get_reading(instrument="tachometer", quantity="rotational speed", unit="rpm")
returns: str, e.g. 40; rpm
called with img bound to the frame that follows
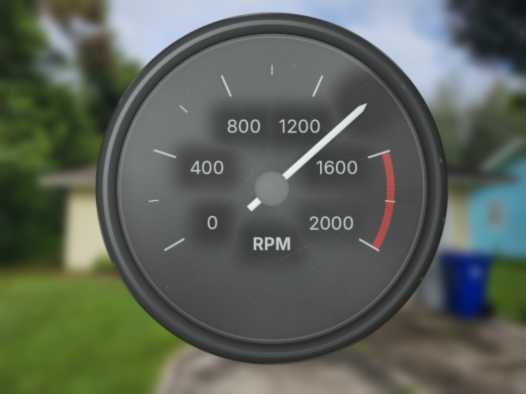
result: 1400; rpm
